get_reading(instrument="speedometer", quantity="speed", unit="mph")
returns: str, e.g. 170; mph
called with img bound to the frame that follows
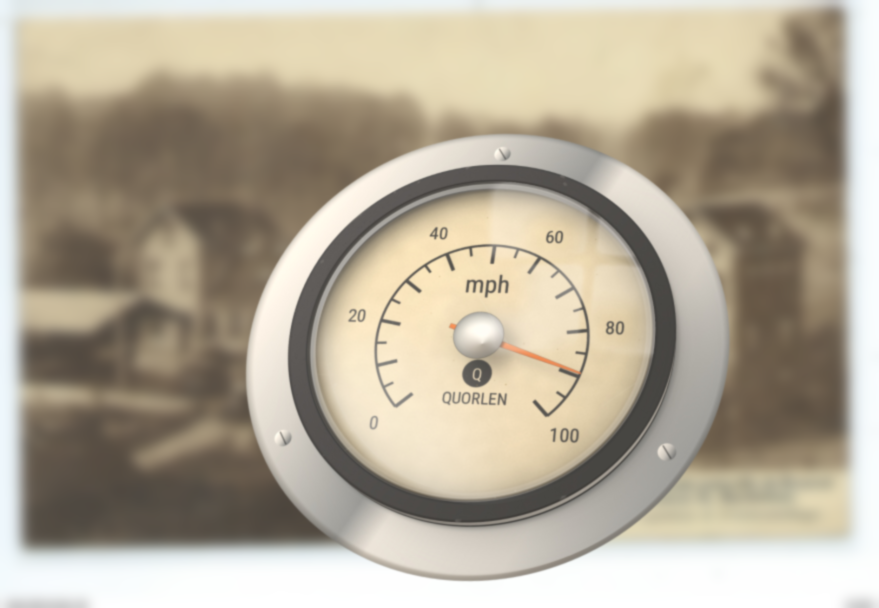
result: 90; mph
